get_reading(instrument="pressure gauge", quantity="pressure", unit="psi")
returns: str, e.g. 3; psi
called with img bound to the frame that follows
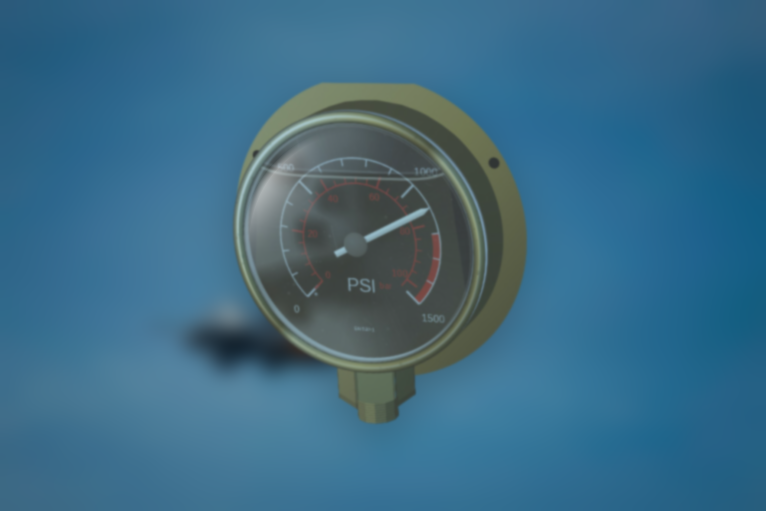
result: 1100; psi
